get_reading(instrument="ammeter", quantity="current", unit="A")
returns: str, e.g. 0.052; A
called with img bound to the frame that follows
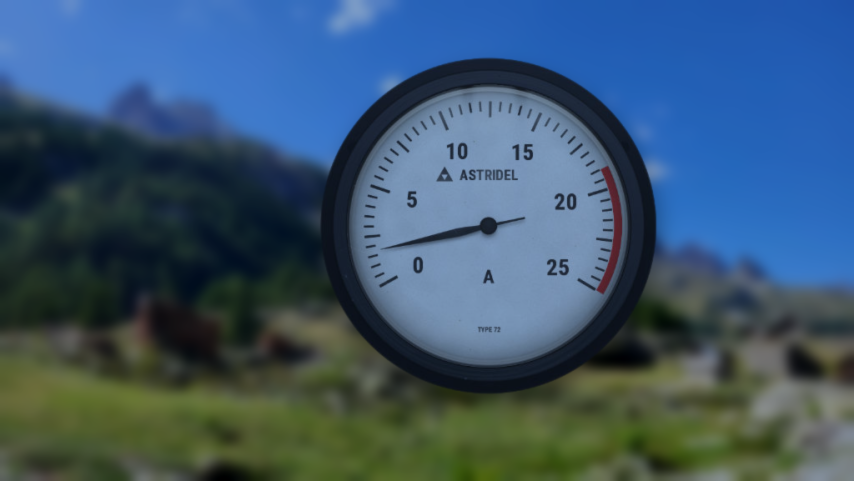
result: 1.75; A
